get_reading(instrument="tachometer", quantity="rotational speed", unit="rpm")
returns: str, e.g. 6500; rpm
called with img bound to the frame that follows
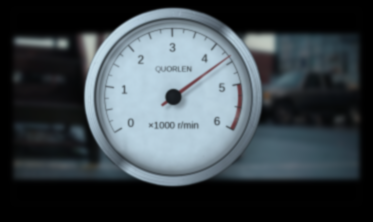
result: 4375; rpm
